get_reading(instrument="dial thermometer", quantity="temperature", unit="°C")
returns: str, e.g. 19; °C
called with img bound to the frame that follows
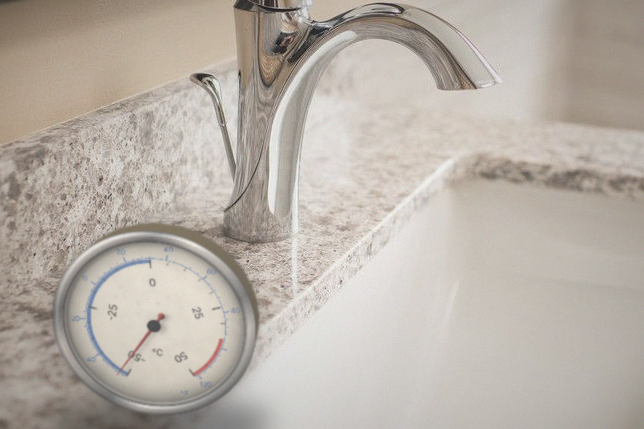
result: -47.5; °C
